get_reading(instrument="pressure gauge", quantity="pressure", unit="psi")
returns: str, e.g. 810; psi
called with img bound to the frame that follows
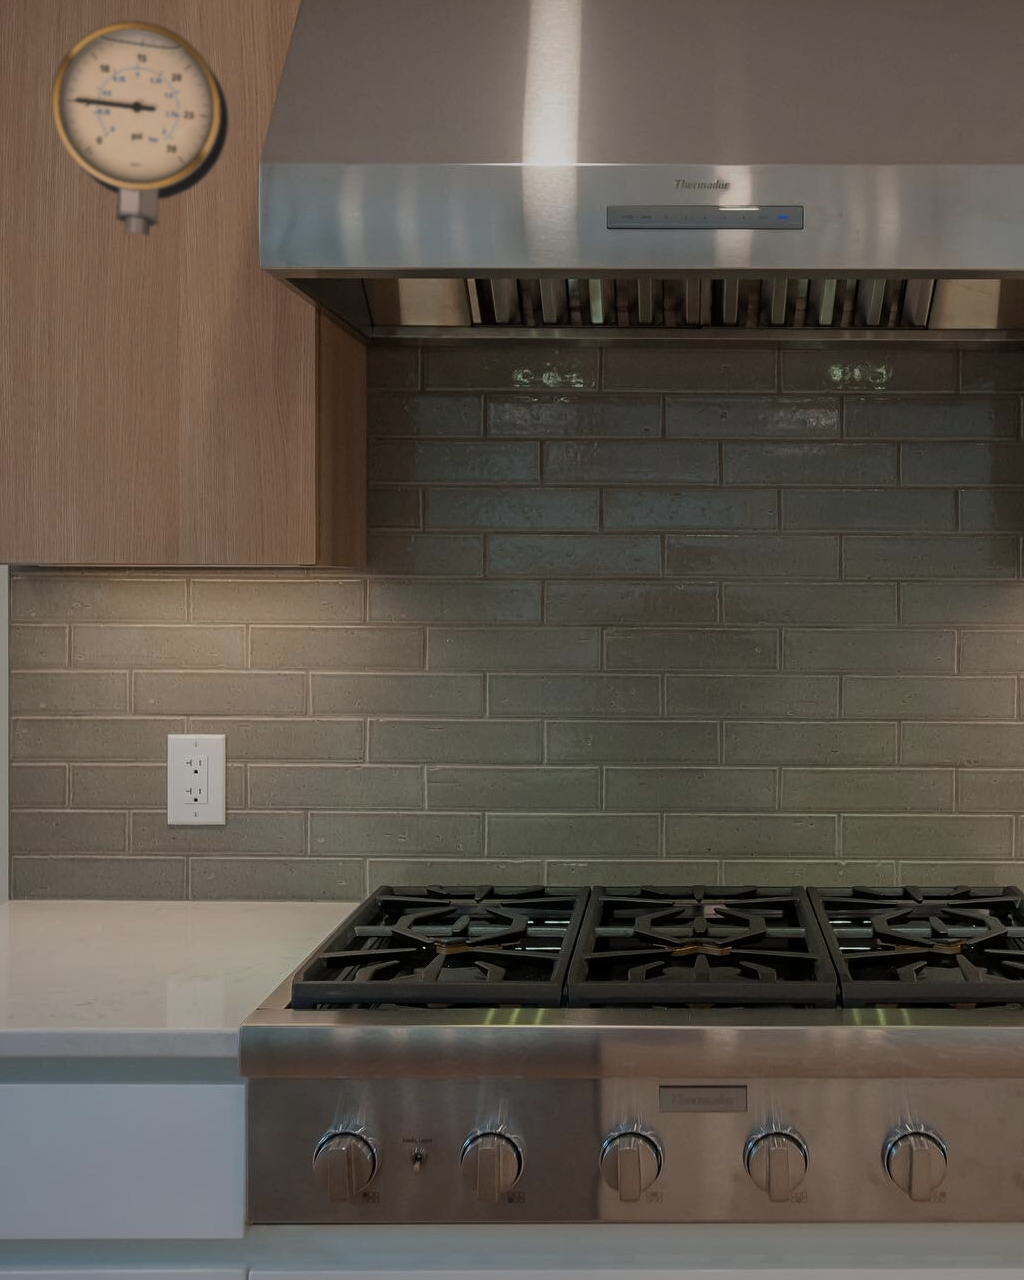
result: 5; psi
